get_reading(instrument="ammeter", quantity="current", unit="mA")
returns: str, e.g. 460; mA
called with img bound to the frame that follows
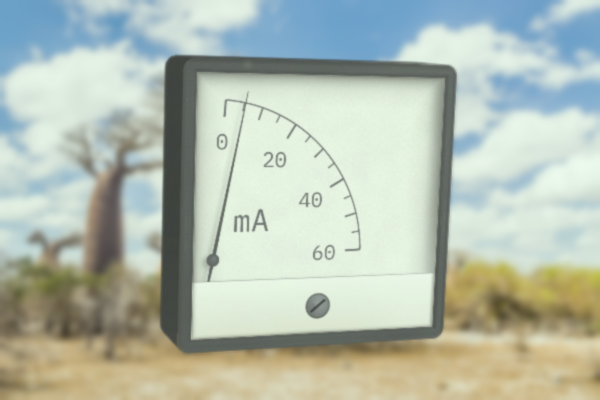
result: 5; mA
